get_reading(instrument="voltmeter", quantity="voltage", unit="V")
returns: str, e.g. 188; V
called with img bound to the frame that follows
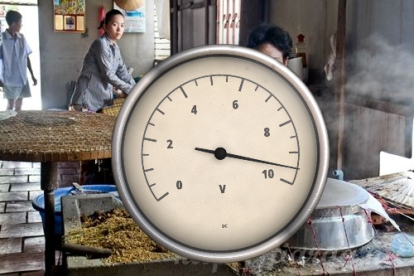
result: 9.5; V
